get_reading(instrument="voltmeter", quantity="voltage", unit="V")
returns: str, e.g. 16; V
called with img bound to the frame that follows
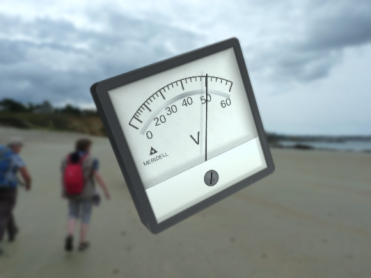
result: 50; V
